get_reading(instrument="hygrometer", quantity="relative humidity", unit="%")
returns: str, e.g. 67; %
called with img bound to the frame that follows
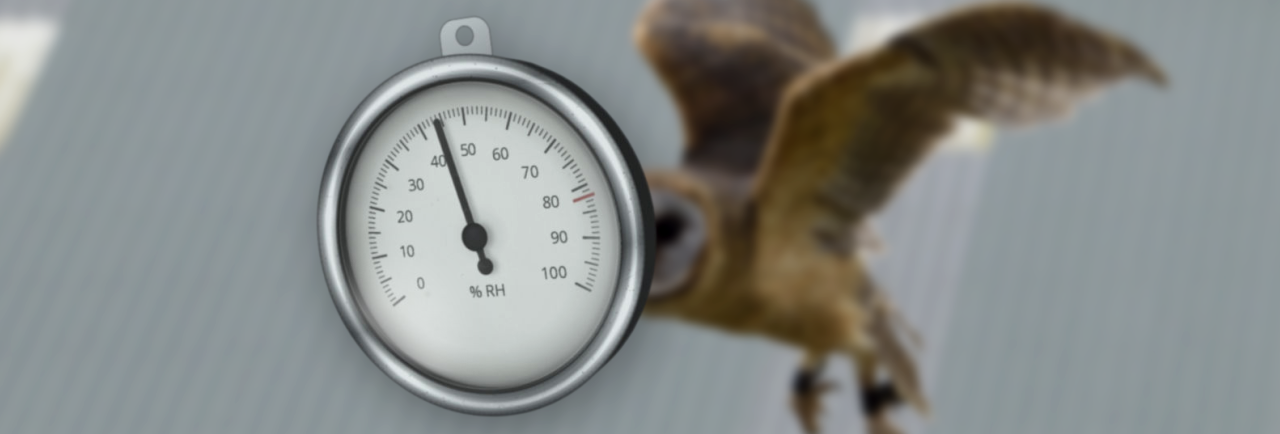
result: 45; %
